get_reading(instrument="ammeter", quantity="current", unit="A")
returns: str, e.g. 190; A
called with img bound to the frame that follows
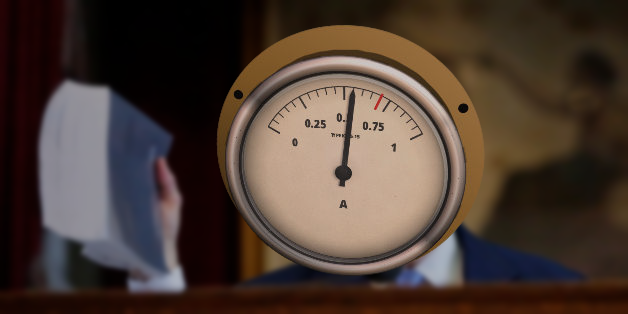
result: 0.55; A
